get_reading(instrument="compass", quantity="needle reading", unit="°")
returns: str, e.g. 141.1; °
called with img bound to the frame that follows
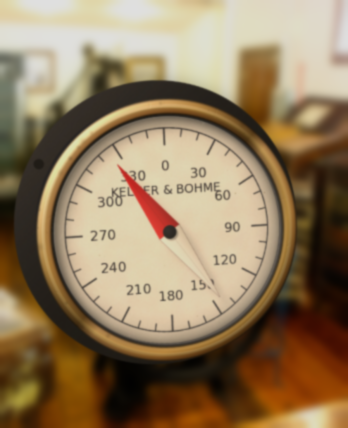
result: 325; °
